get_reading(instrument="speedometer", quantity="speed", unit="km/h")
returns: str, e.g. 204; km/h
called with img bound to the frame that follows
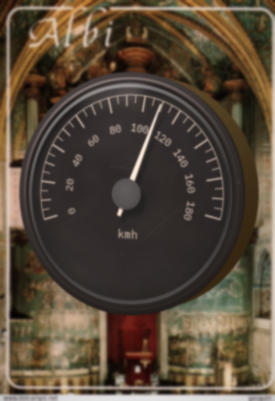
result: 110; km/h
